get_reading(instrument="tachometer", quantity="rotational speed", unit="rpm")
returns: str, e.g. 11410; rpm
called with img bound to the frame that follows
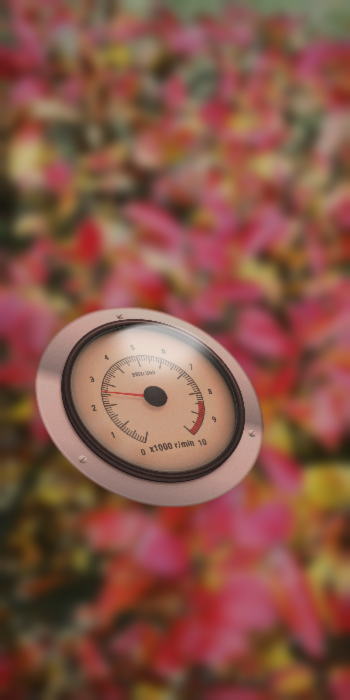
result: 2500; rpm
